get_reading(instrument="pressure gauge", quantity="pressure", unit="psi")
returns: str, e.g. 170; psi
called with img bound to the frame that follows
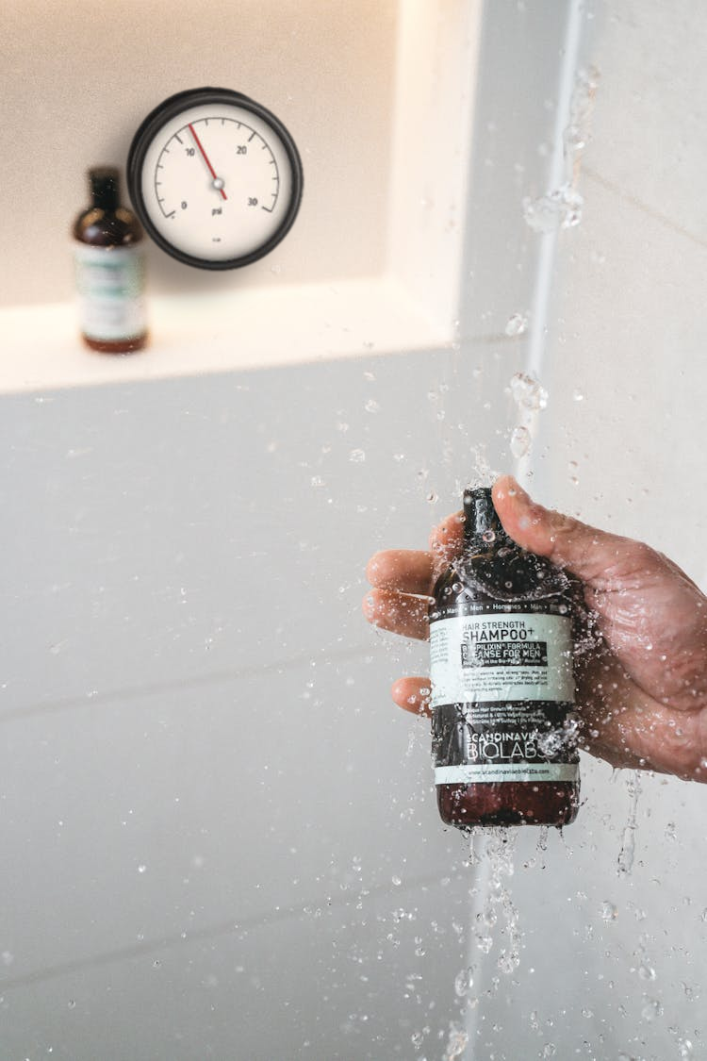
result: 12; psi
